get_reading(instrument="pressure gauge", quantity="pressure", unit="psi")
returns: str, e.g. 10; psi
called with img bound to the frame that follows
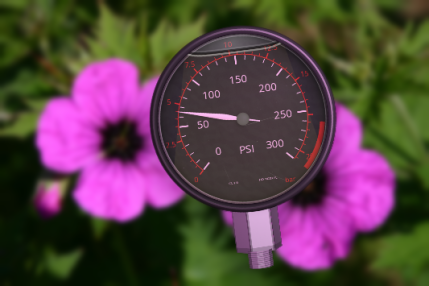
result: 65; psi
